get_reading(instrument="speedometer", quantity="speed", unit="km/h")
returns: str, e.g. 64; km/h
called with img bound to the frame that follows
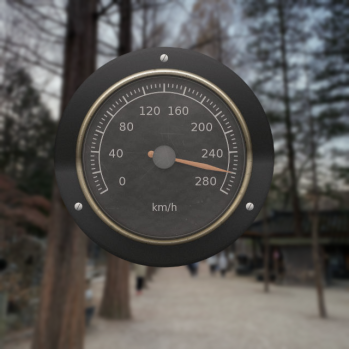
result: 260; km/h
